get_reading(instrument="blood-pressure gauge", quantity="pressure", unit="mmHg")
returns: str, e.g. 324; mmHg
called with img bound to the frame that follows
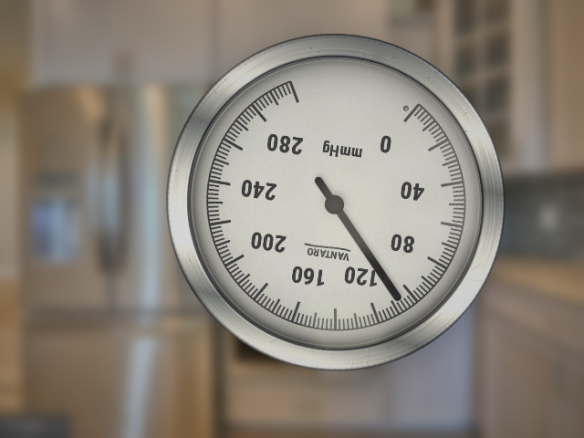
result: 106; mmHg
